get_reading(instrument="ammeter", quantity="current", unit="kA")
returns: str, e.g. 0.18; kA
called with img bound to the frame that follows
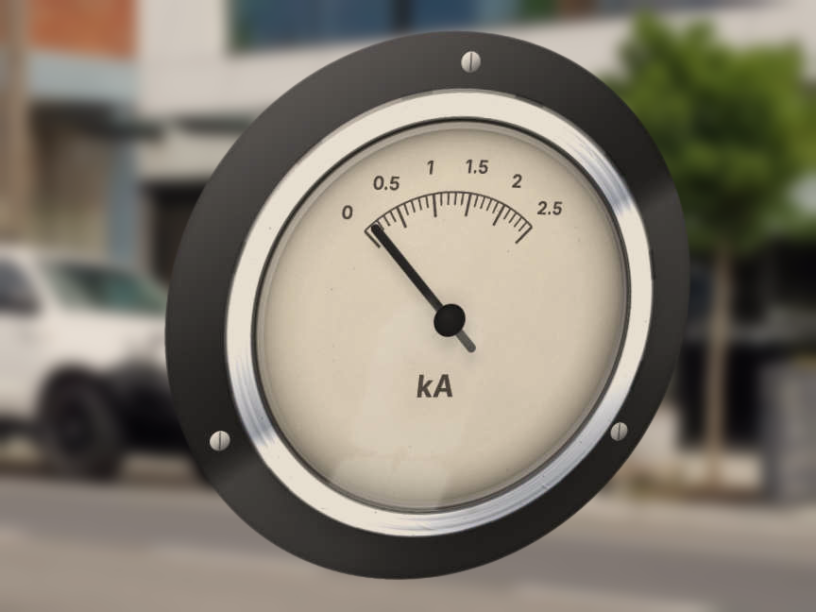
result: 0.1; kA
